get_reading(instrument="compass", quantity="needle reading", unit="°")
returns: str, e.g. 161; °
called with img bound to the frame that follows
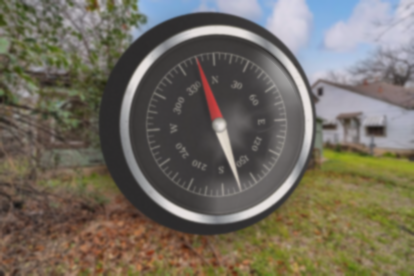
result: 345; °
